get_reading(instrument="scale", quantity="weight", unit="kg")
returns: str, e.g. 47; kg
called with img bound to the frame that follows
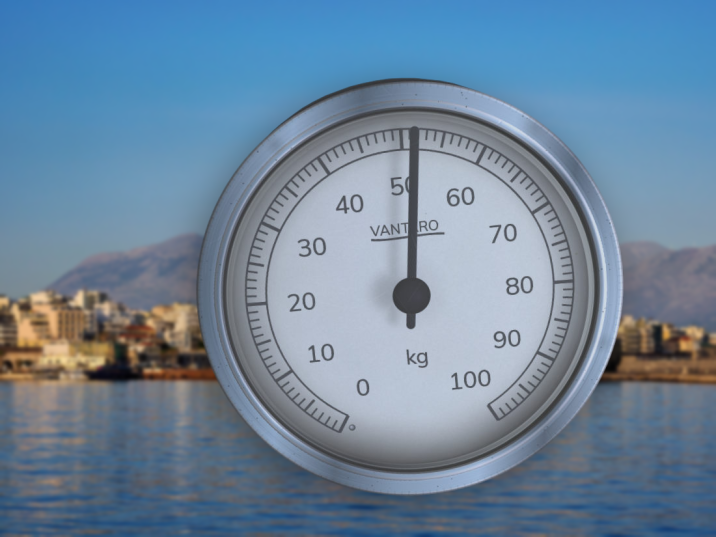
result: 51.5; kg
